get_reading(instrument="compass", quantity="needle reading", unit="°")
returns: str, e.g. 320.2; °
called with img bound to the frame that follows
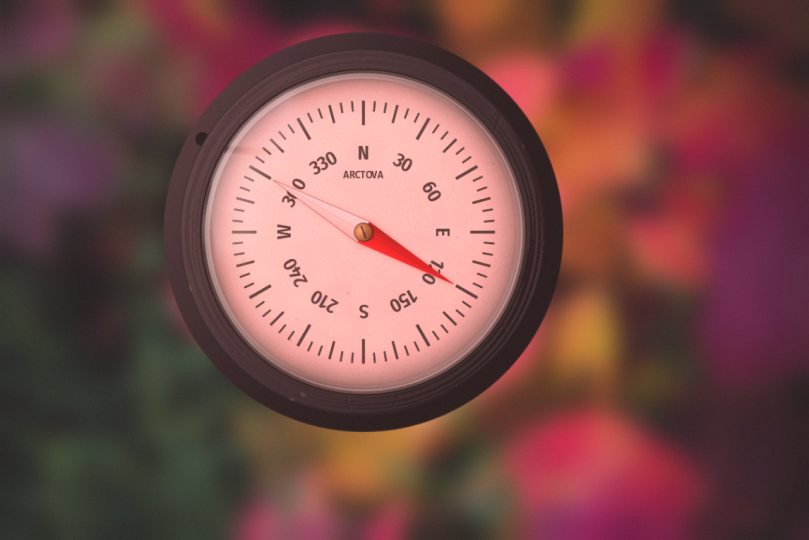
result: 120; °
